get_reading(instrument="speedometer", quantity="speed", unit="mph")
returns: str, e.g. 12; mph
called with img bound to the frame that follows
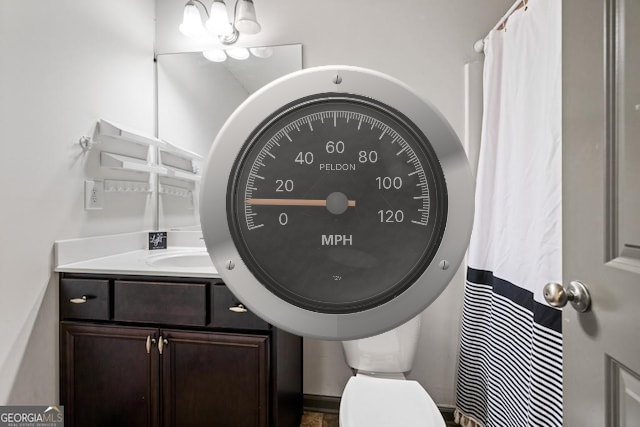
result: 10; mph
